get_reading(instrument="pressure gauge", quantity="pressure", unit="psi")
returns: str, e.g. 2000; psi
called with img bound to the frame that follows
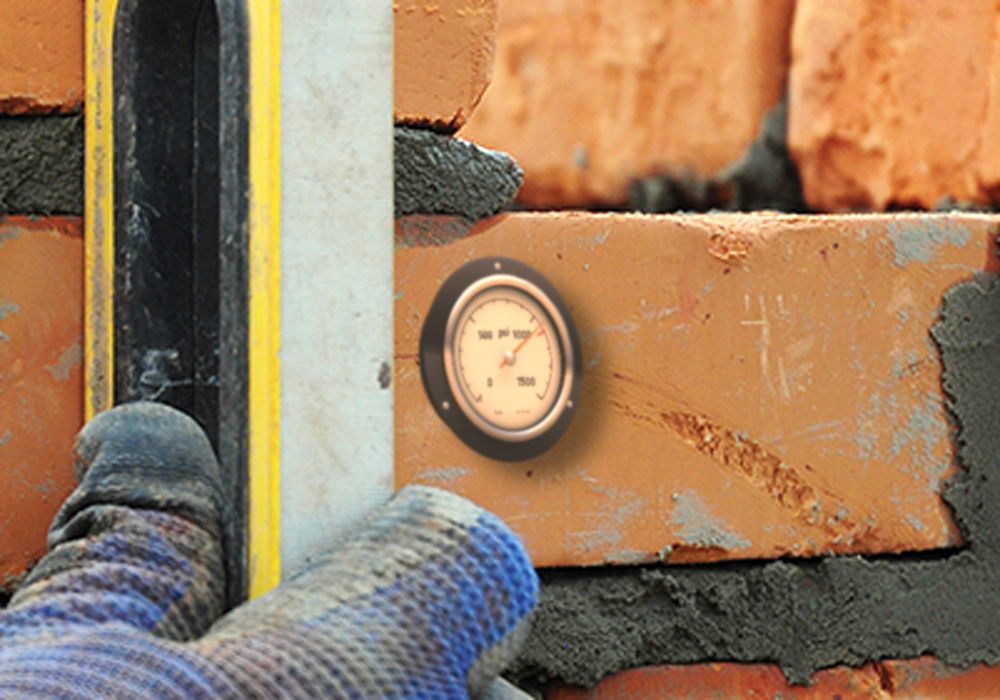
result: 1050; psi
